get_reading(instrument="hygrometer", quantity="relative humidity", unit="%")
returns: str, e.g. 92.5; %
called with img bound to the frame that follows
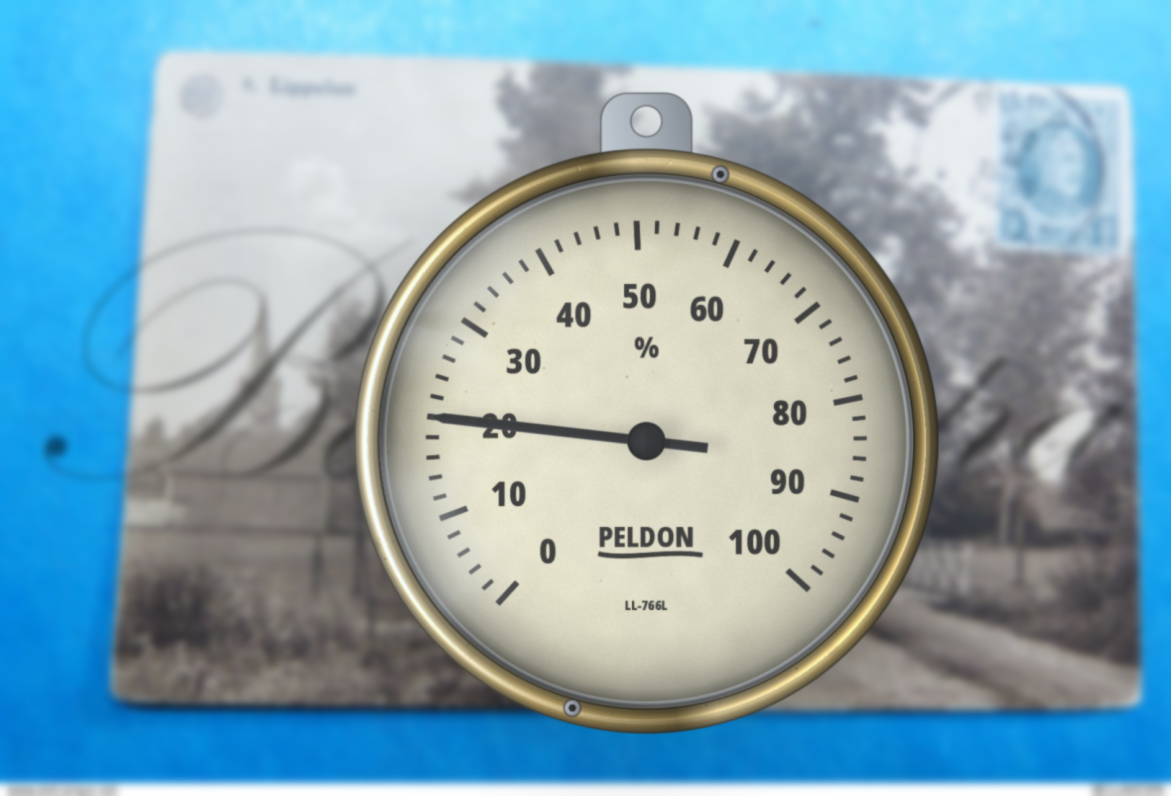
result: 20; %
